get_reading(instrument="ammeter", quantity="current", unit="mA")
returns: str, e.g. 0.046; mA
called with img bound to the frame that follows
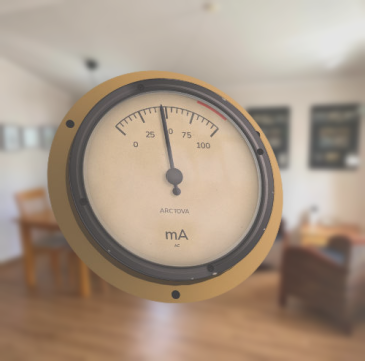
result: 45; mA
